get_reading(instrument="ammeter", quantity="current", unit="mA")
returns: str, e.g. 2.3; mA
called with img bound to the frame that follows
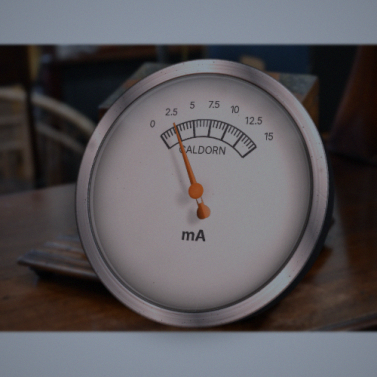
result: 2.5; mA
